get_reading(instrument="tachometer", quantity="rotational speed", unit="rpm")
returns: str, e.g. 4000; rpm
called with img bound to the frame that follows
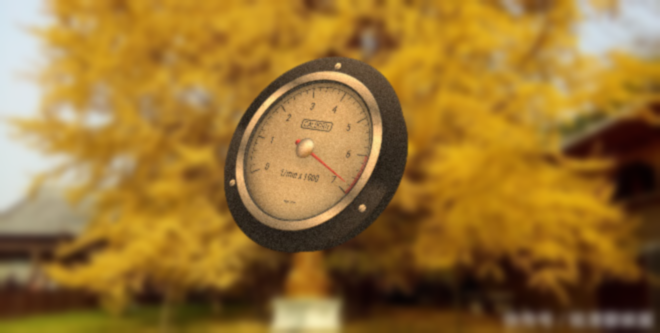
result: 6800; rpm
